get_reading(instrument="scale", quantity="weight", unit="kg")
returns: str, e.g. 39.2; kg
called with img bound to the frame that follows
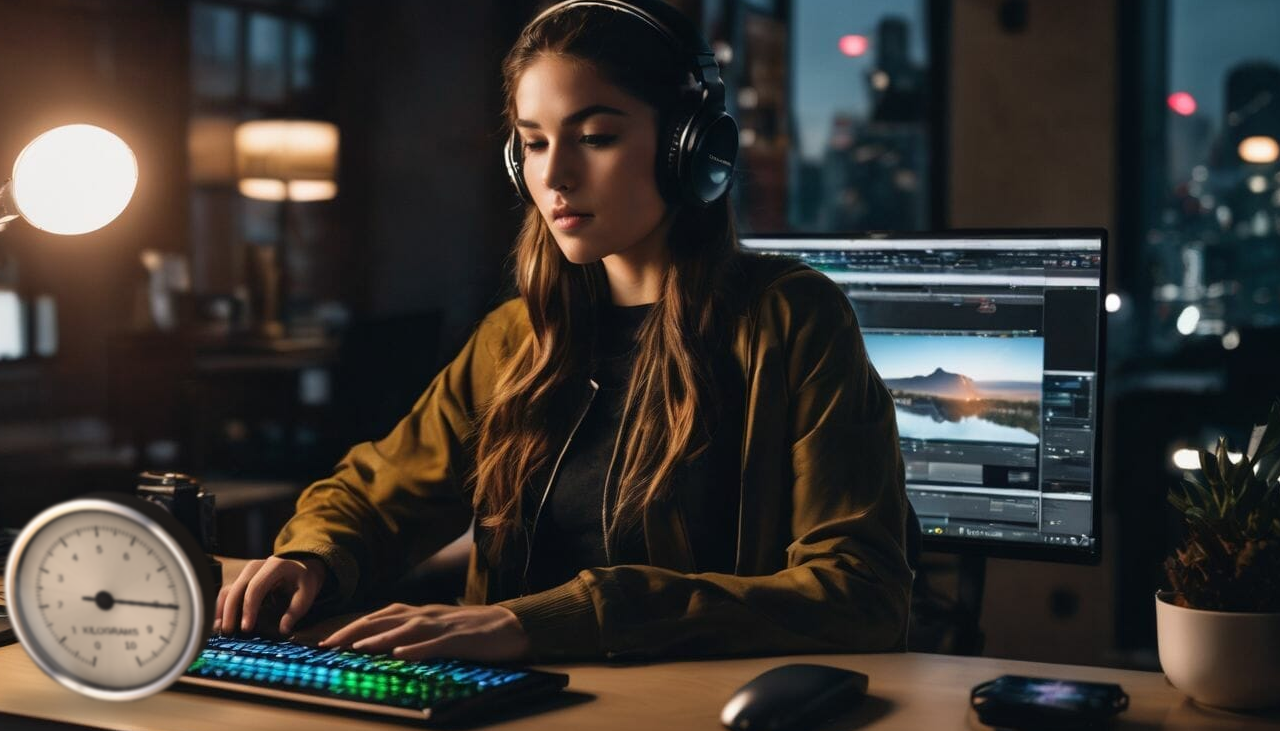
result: 8; kg
